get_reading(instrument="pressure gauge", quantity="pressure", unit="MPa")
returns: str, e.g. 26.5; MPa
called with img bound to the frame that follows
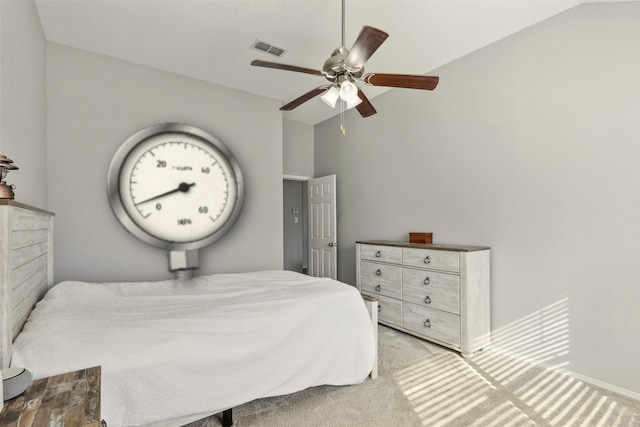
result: 4; MPa
